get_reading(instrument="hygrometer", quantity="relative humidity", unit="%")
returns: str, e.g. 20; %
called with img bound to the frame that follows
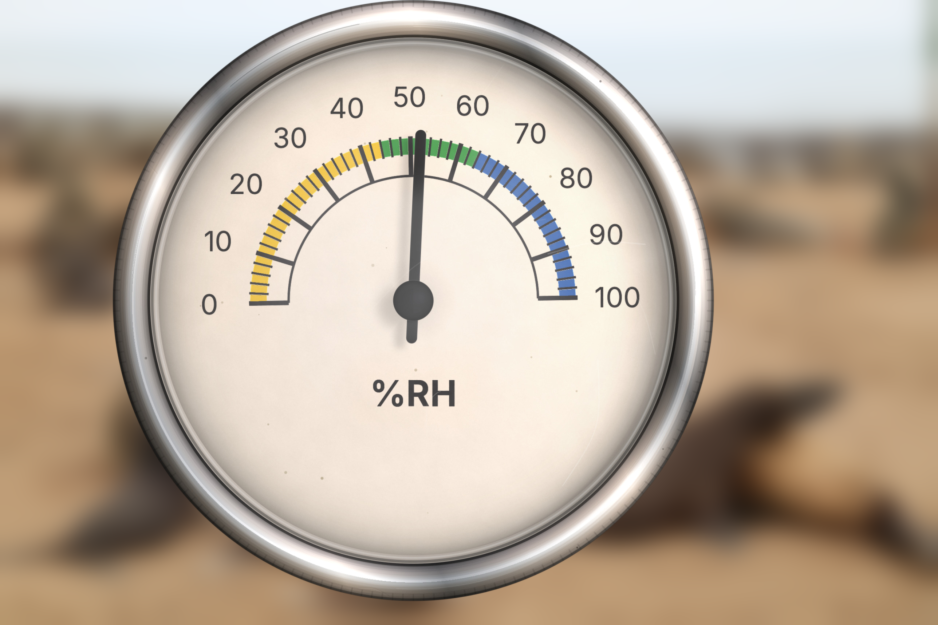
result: 52; %
